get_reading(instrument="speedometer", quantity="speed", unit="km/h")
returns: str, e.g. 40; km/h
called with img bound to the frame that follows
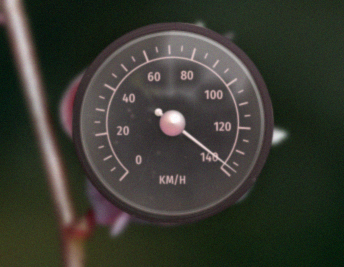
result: 137.5; km/h
